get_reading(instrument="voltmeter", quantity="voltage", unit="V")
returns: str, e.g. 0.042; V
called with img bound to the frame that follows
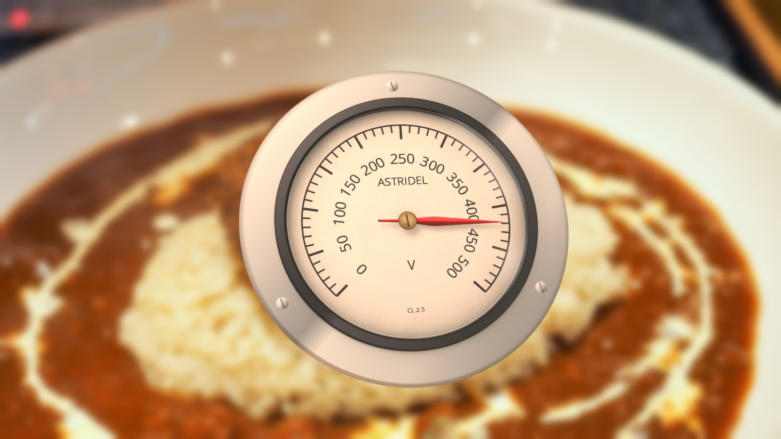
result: 420; V
